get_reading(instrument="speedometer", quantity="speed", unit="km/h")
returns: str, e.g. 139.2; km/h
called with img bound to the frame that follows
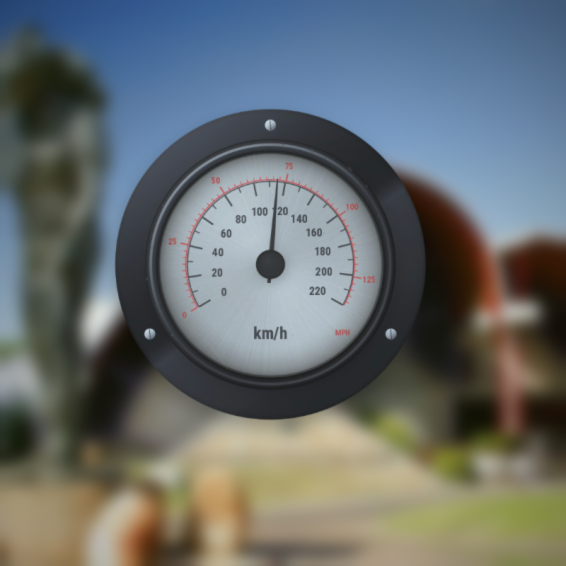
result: 115; km/h
